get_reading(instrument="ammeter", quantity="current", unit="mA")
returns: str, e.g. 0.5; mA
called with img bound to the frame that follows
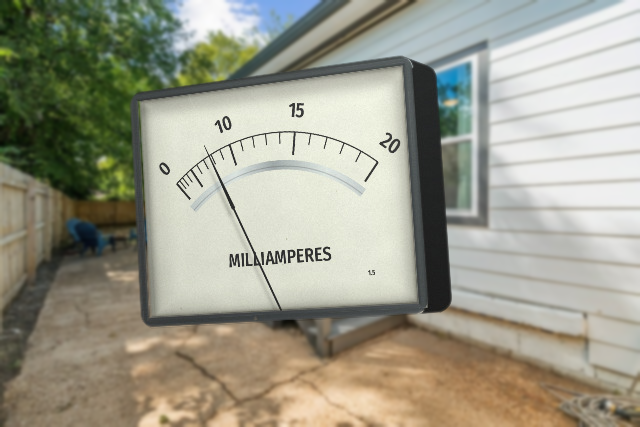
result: 8; mA
